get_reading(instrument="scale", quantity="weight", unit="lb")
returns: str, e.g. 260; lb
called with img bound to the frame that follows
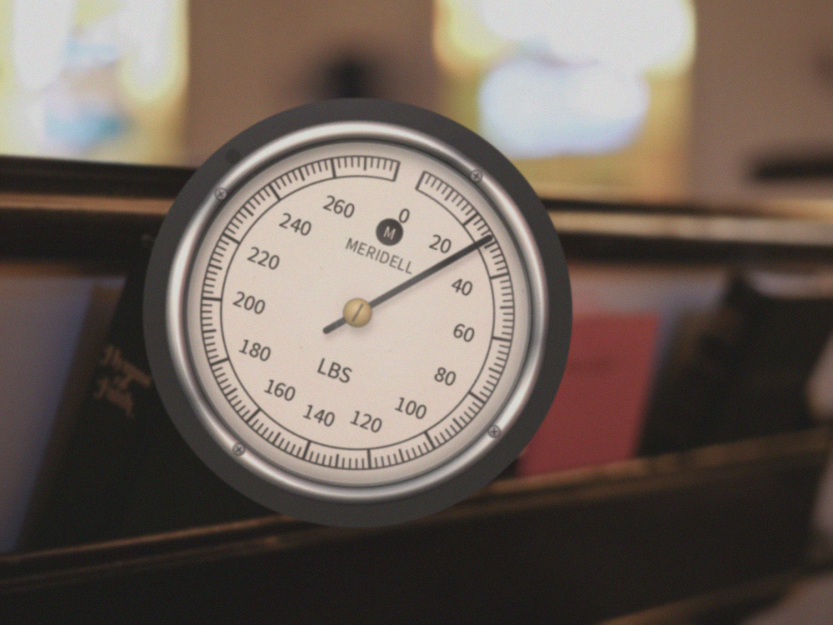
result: 28; lb
